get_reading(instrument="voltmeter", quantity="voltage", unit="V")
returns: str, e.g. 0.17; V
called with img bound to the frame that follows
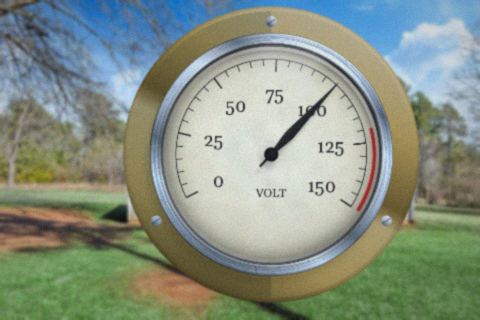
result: 100; V
